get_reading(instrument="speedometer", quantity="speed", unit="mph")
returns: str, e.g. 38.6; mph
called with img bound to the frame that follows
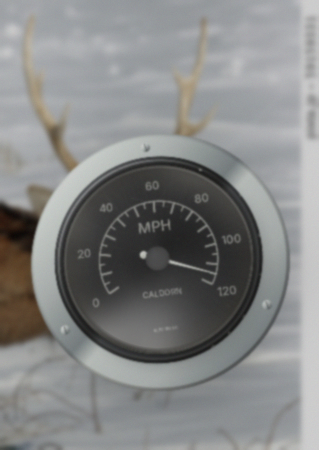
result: 115; mph
